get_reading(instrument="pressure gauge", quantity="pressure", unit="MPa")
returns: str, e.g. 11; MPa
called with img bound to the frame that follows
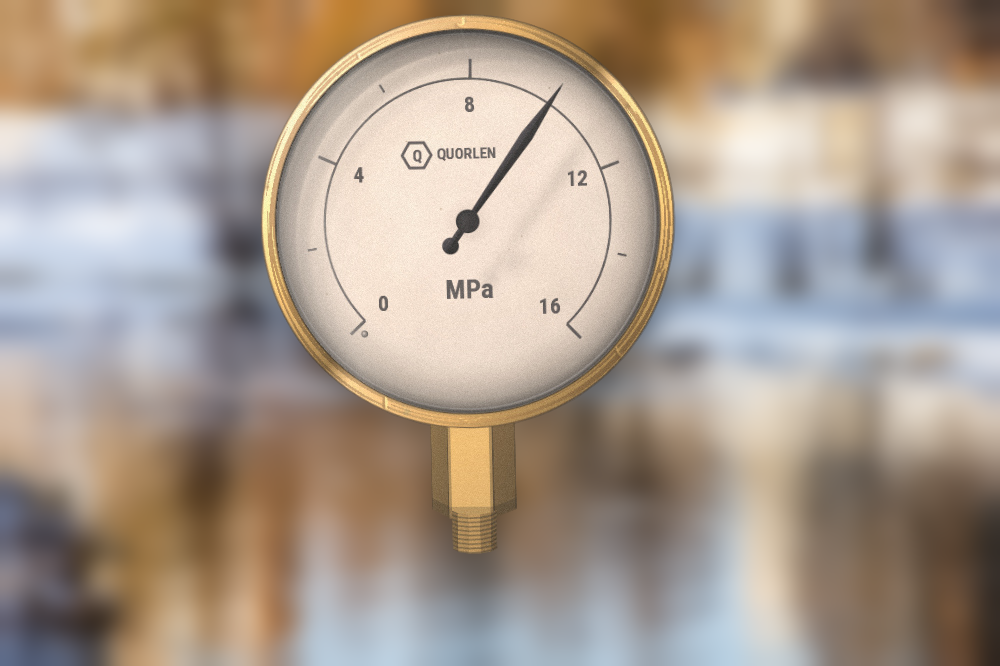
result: 10; MPa
